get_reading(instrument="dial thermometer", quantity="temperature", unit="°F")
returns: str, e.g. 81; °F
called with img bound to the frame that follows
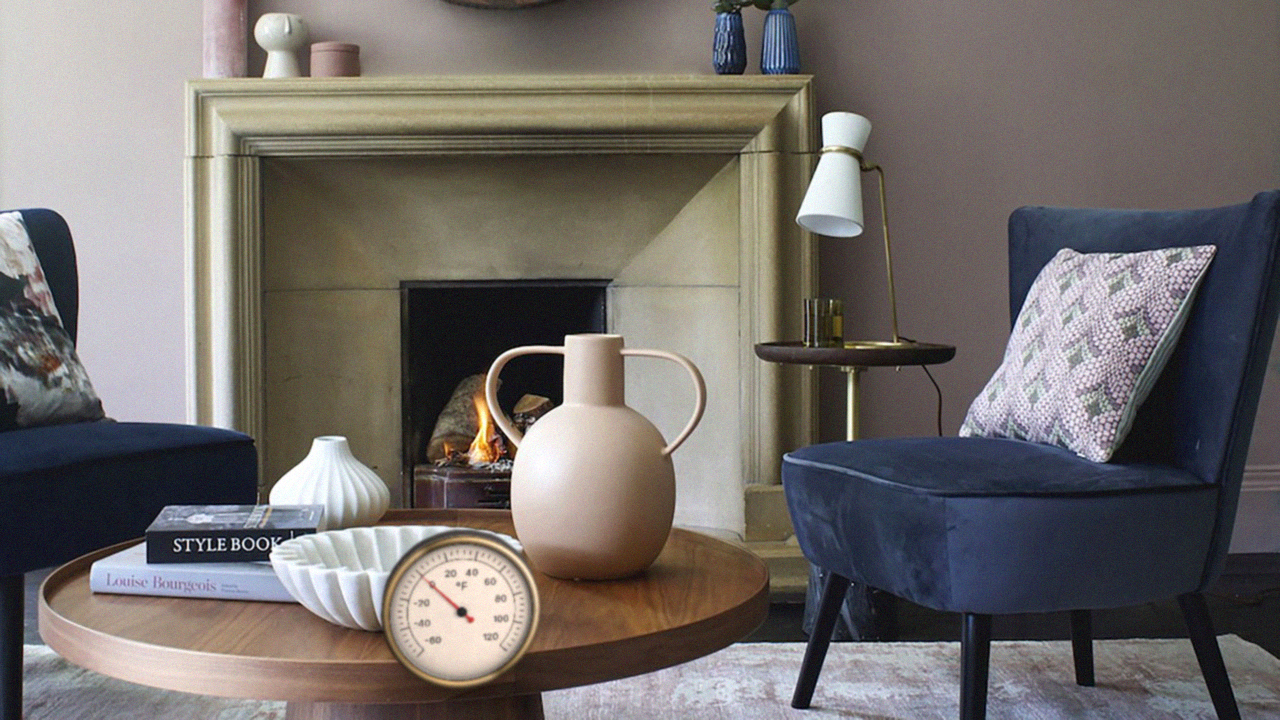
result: 0; °F
